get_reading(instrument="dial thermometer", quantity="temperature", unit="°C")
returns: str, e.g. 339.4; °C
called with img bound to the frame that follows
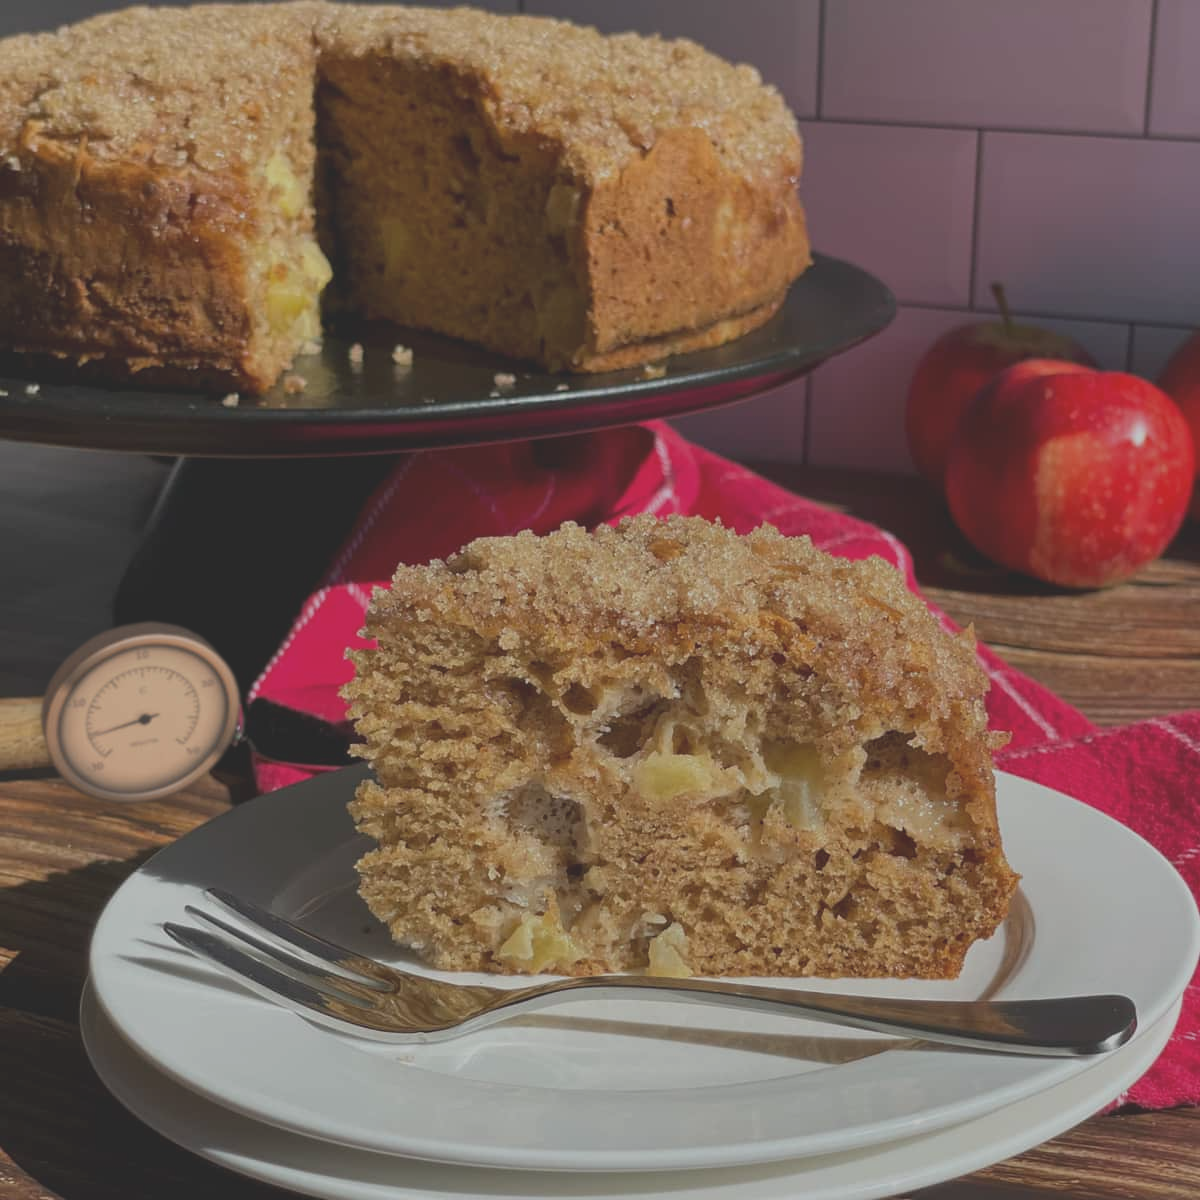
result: -20; °C
